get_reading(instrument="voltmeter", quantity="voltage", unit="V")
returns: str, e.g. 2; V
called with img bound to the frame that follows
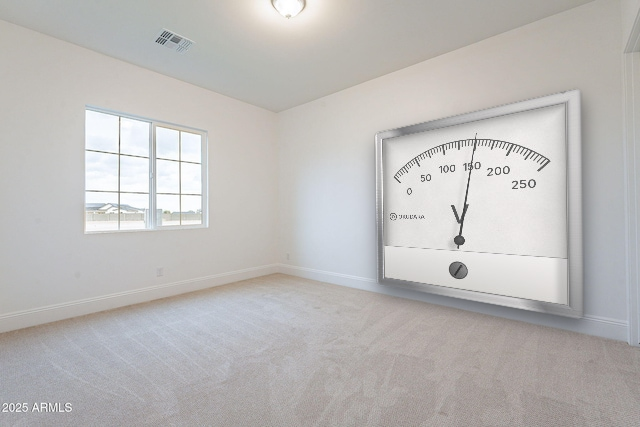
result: 150; V
